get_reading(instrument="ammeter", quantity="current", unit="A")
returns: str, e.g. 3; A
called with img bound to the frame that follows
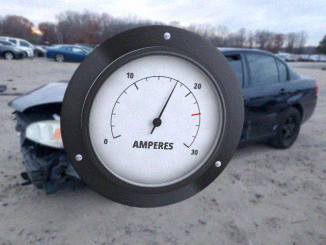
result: 17; A
